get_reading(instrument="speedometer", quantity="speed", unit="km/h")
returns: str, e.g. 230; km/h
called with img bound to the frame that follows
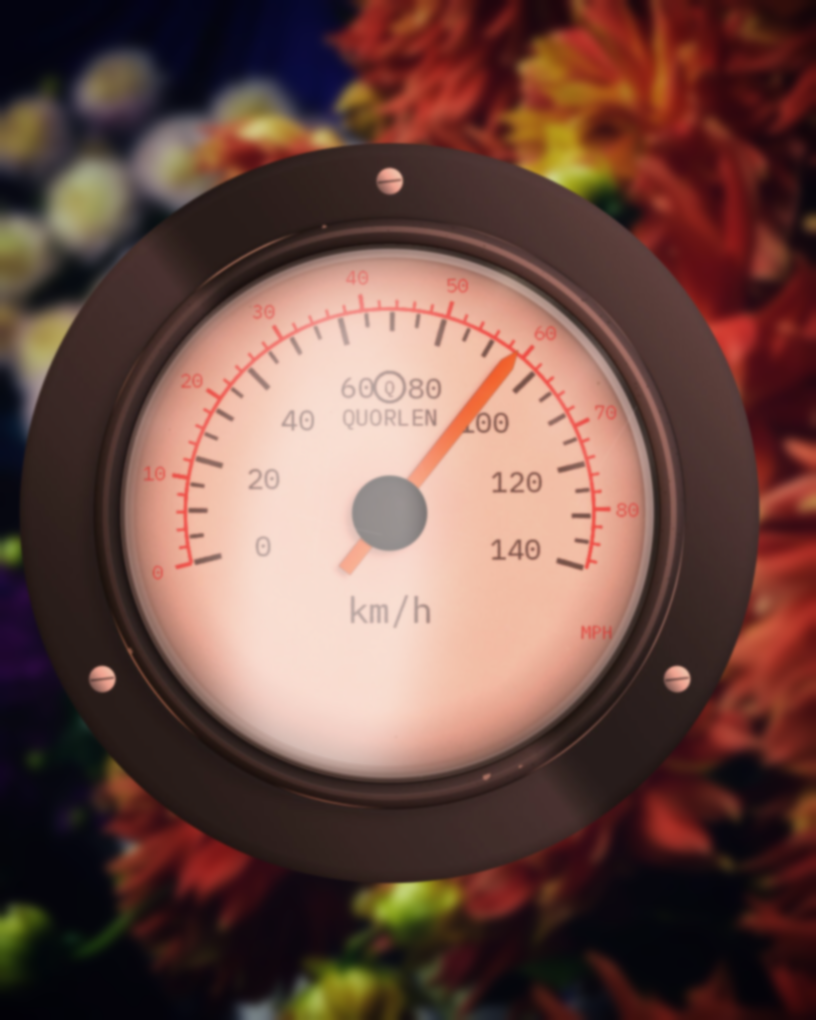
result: 95; km/h
